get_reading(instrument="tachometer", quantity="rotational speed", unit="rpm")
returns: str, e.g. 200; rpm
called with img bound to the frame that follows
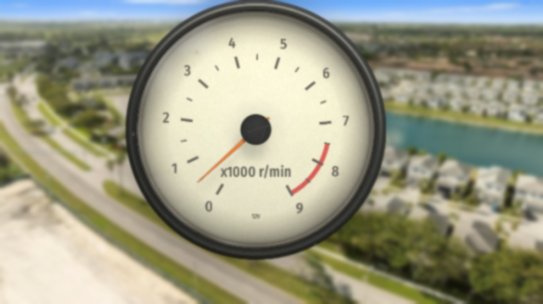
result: 500; rpm
